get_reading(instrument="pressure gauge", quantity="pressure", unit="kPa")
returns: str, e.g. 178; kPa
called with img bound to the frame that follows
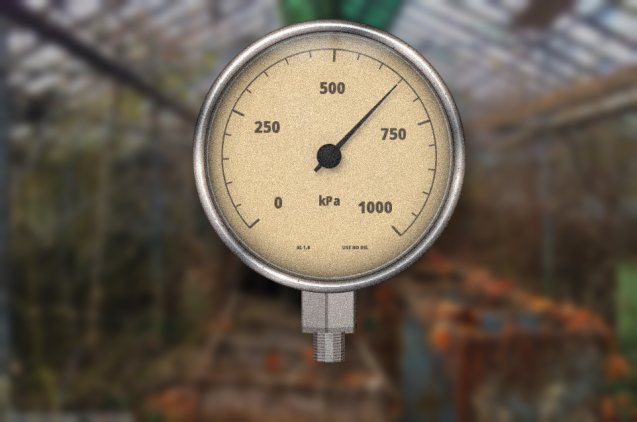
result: 650; kPa
